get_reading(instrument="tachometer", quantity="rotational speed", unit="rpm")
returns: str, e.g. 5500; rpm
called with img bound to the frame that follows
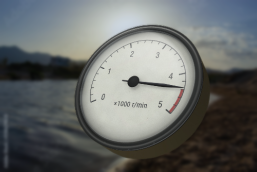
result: 4400; rpm
